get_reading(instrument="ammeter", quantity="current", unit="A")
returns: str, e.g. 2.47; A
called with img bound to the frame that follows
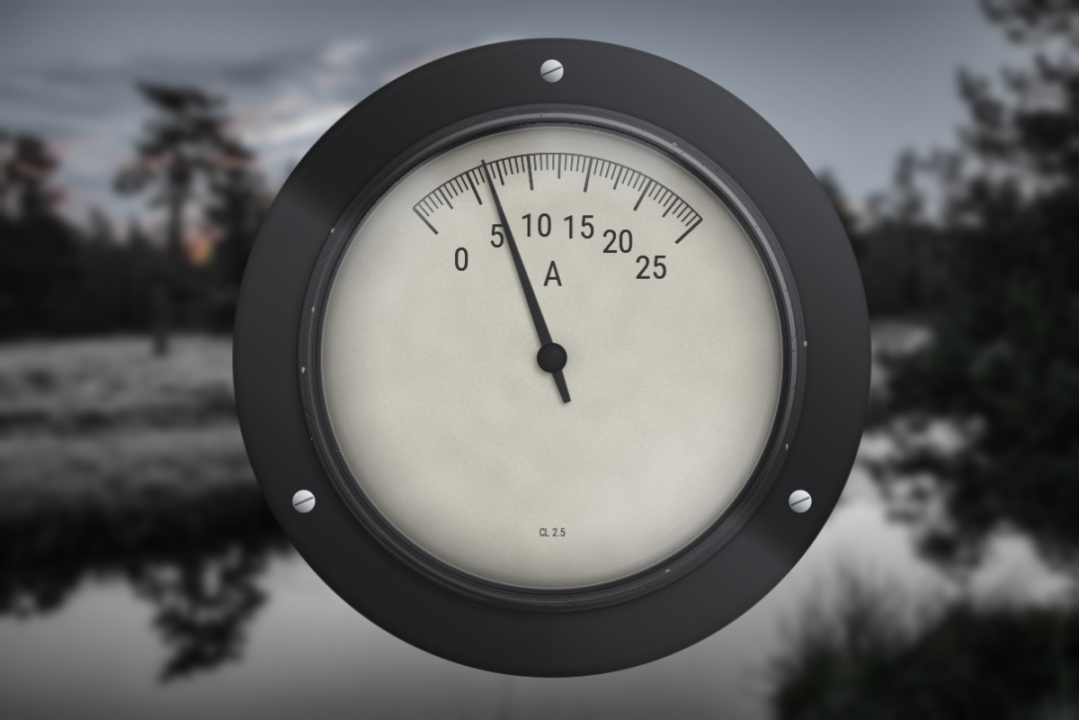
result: 6.5; A
